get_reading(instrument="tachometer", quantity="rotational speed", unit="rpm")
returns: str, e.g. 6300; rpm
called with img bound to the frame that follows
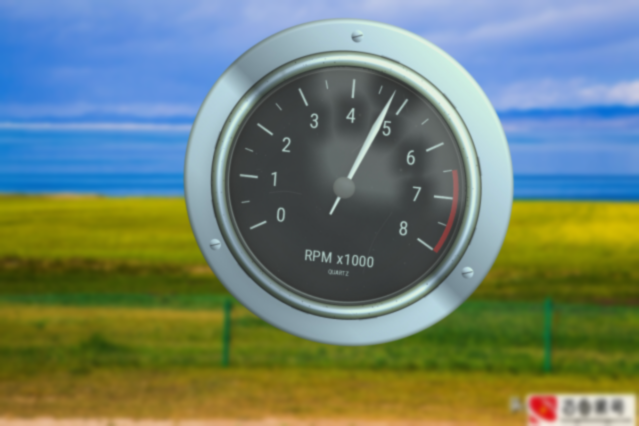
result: 4750; rpm
